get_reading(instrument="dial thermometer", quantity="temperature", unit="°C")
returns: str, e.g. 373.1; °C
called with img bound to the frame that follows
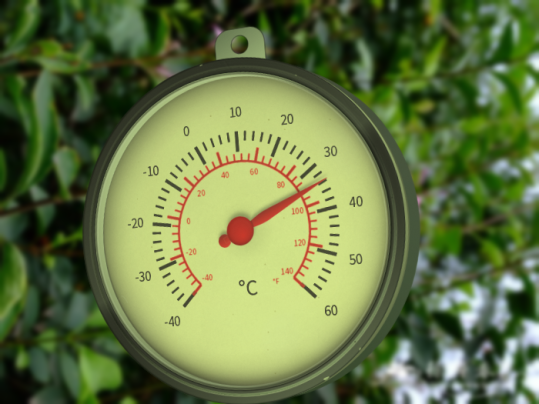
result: 34; °C
